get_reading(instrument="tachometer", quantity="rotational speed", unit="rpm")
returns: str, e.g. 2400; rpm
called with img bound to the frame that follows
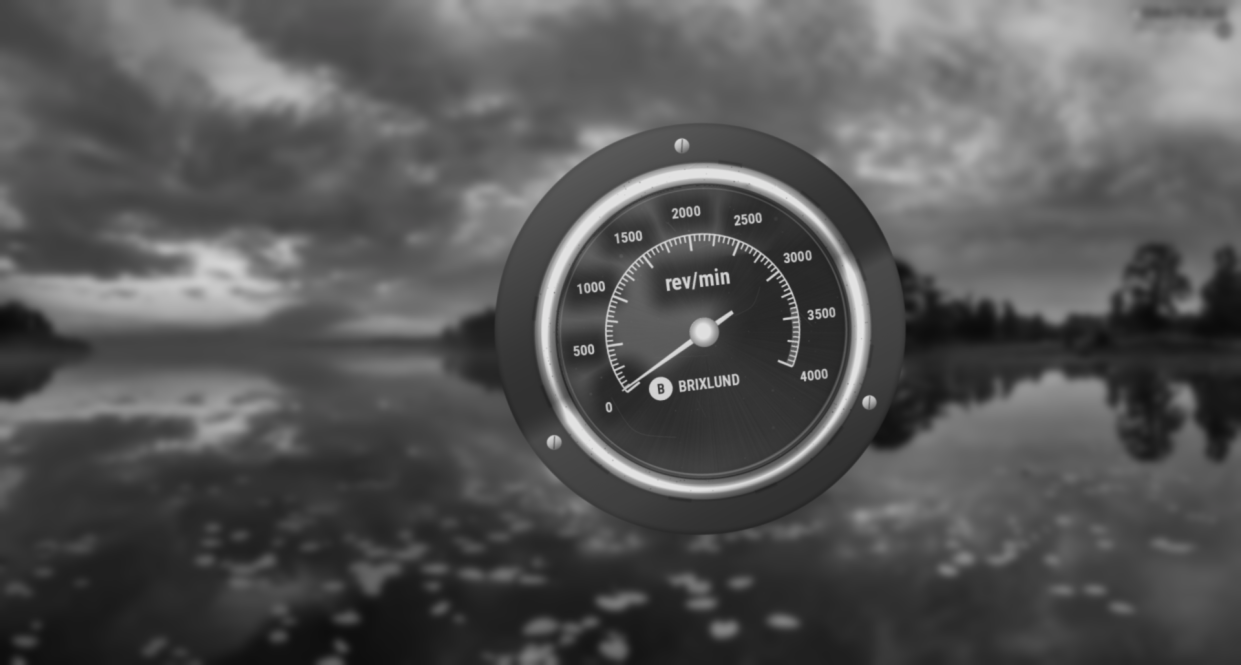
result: 50; rpm
